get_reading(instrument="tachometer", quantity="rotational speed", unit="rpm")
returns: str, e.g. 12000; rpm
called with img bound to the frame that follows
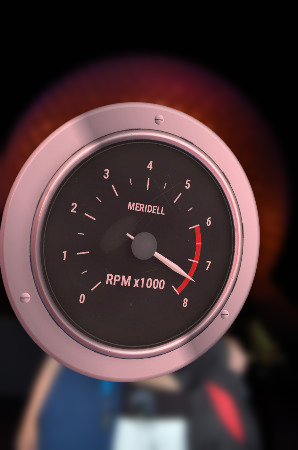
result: 7500; rpm
